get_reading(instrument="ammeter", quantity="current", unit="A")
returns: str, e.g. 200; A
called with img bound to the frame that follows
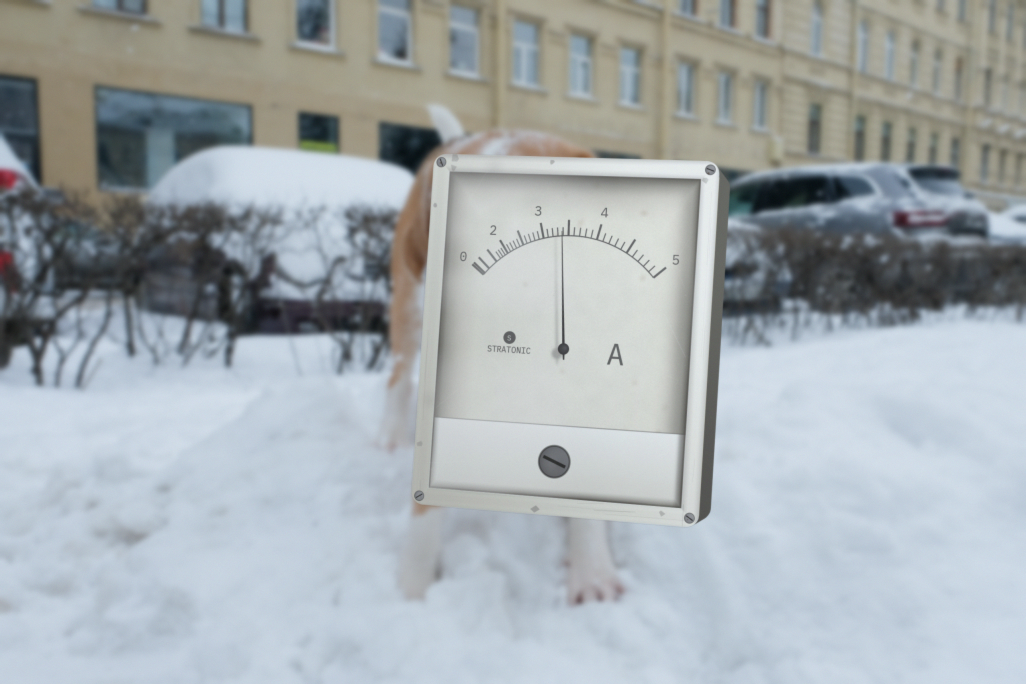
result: 3.4; A
